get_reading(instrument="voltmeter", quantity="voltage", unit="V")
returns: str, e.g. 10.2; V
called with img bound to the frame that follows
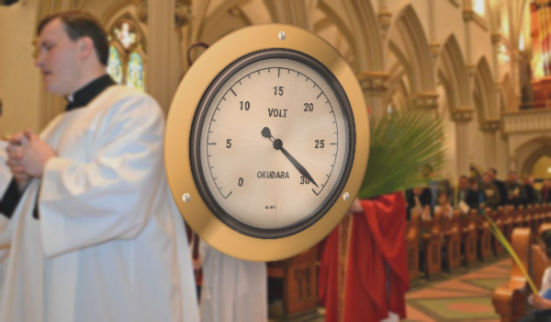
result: 29.5; V
